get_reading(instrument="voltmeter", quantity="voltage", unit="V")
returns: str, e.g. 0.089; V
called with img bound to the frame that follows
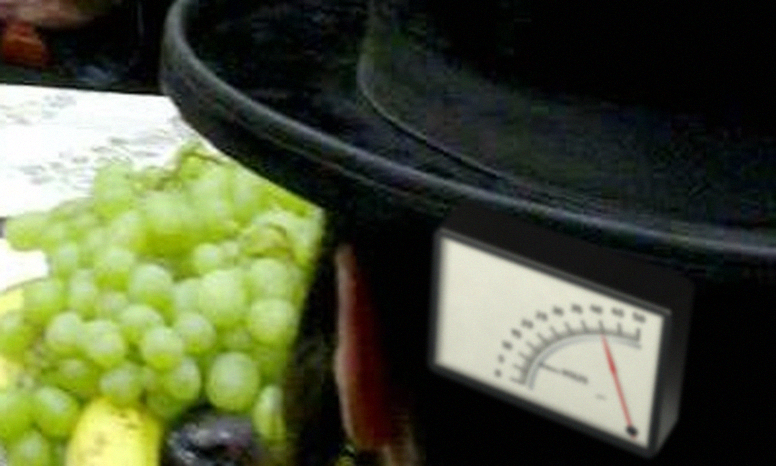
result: 40; V
